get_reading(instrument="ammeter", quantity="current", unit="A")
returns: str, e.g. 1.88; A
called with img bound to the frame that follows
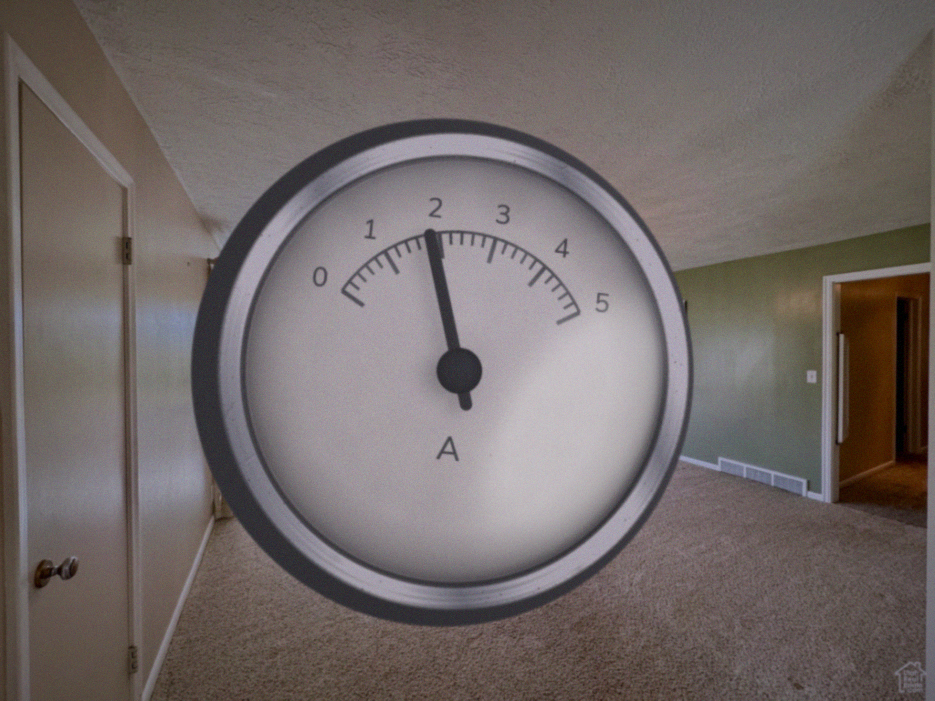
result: 1.8; A
